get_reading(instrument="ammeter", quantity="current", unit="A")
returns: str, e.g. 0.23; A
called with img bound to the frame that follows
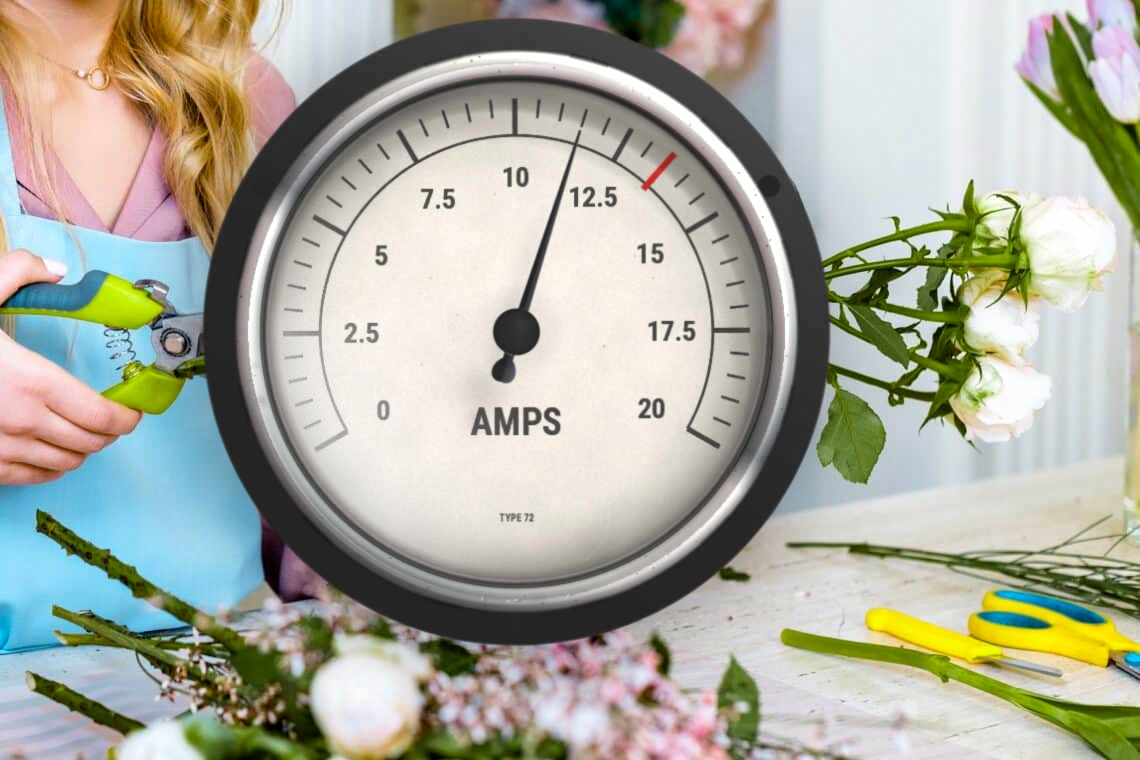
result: 11.5; A
